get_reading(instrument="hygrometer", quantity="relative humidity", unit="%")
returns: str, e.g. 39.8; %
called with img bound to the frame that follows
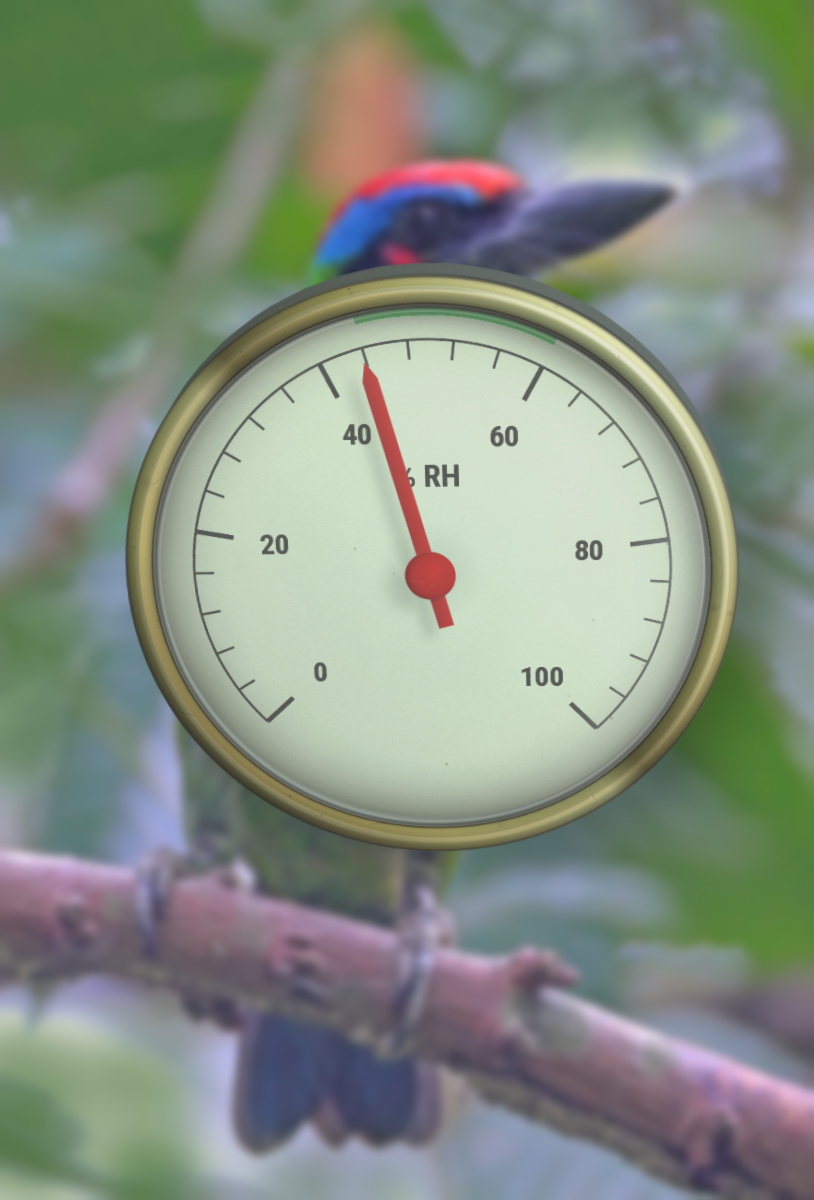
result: 44; %
